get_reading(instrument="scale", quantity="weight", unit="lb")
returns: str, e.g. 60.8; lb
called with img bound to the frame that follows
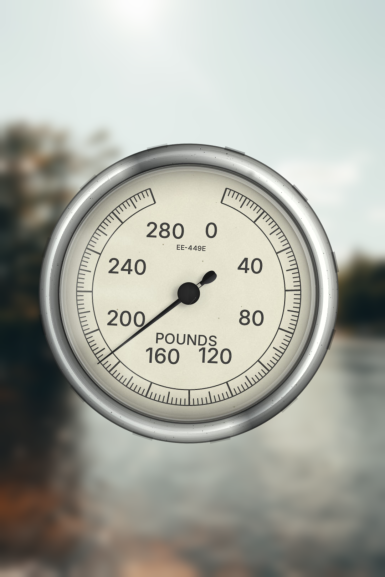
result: 186; lb
